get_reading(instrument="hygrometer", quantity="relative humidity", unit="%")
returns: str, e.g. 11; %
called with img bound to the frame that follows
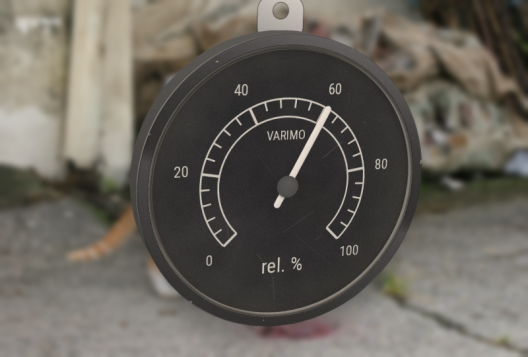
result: 60; %
